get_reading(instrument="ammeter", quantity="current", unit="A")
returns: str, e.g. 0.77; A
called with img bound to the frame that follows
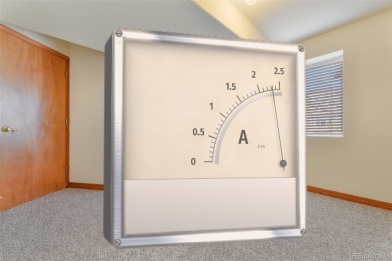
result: 2.3; A
